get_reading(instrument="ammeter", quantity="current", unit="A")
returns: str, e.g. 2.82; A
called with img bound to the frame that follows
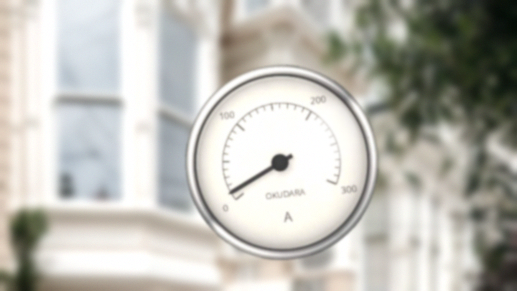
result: 10; A
